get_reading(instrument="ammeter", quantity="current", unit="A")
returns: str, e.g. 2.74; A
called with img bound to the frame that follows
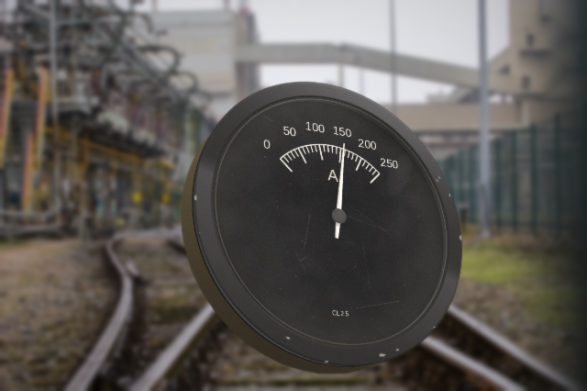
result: 150; A
